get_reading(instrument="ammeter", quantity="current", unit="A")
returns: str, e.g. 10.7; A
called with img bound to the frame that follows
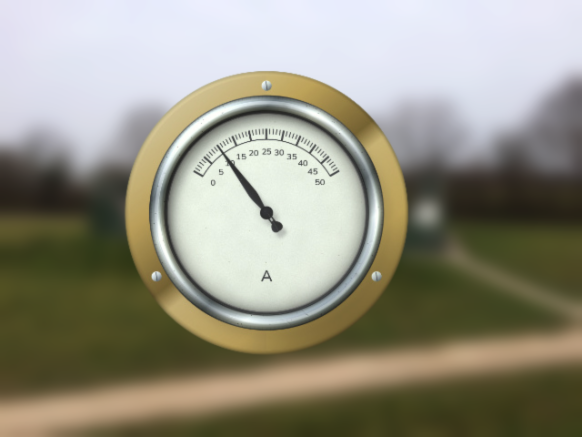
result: 10; A
